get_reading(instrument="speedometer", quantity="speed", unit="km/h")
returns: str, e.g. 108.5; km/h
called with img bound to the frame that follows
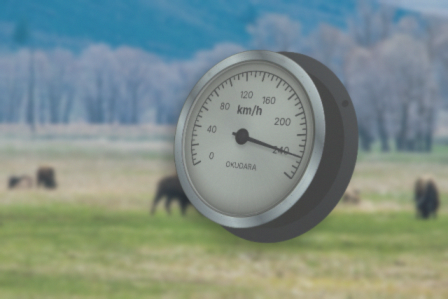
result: 240; km/h
